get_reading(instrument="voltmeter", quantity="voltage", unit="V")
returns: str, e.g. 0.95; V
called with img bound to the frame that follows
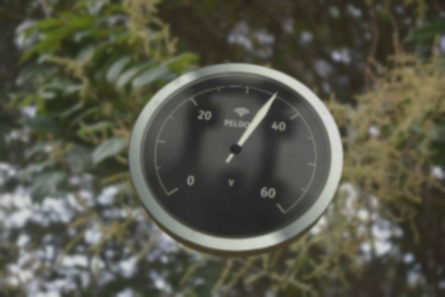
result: 35; V
